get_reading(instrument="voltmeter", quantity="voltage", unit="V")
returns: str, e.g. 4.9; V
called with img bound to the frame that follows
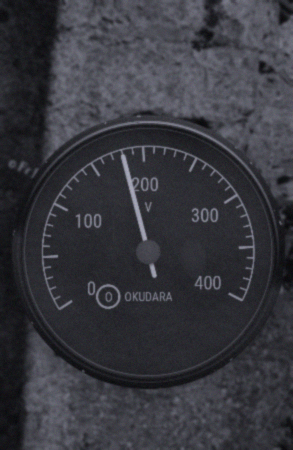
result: 180; V
